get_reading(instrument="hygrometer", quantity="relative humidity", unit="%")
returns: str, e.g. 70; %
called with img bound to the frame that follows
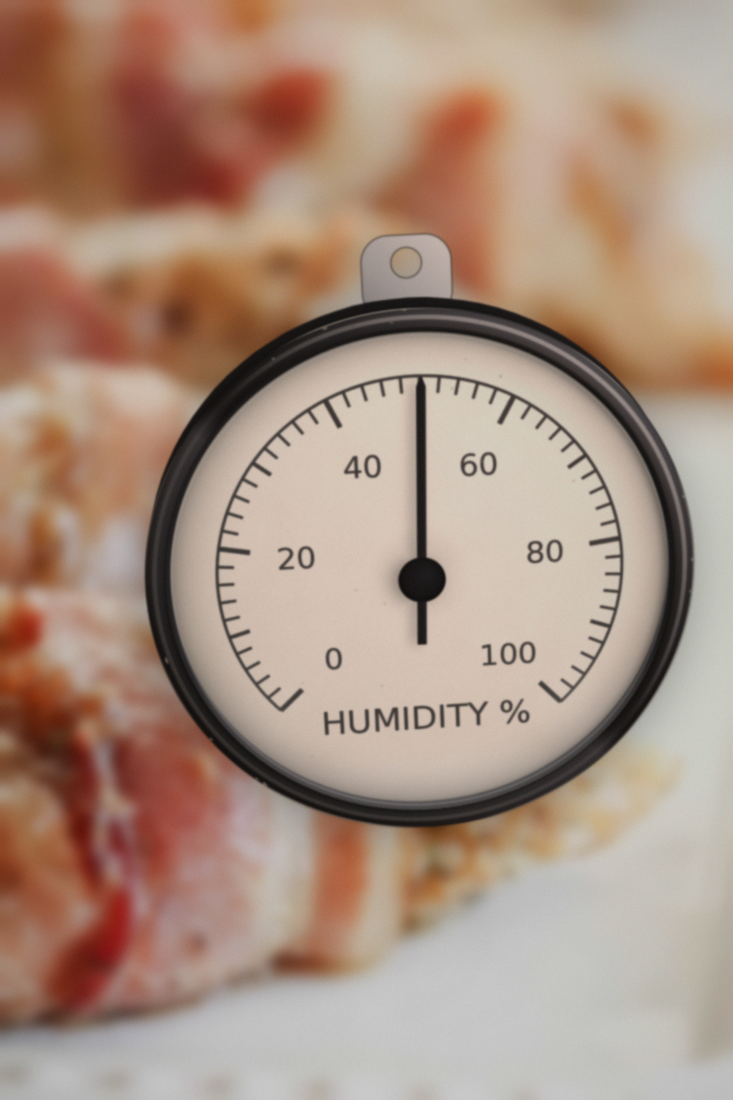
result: 50; %
